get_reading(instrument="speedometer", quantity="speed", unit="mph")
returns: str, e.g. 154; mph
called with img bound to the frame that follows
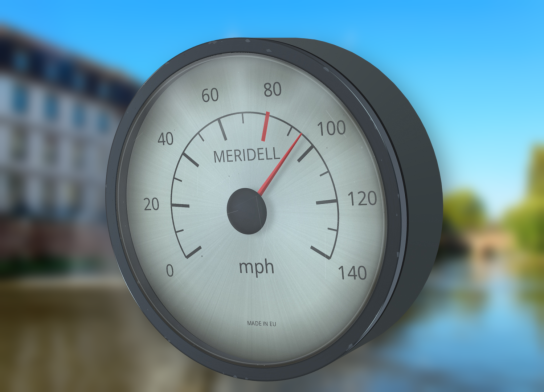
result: 95; mph
